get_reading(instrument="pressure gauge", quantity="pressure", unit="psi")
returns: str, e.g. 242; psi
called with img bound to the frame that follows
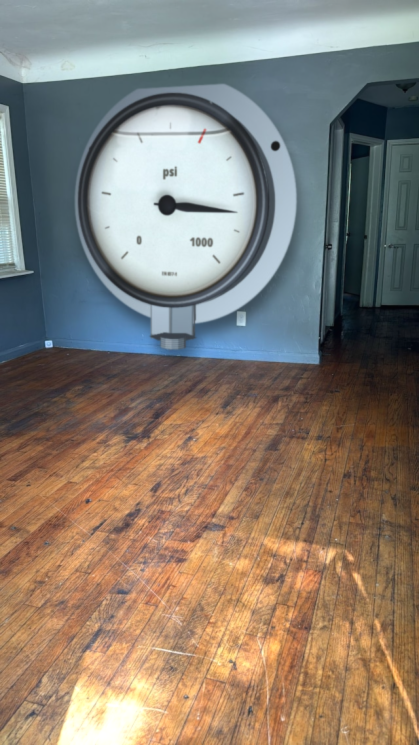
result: 850; psi
